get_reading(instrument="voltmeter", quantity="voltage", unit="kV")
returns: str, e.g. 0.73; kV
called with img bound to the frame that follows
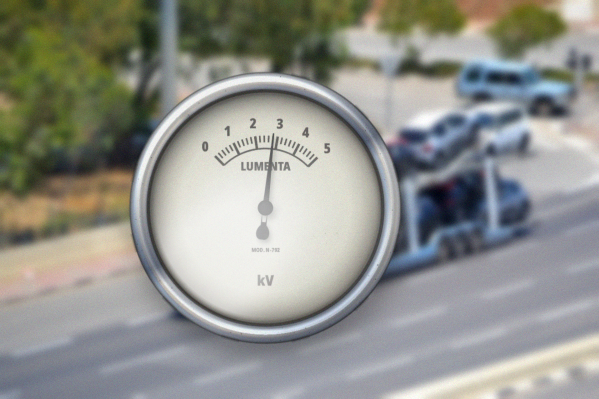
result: 2.8; kV
